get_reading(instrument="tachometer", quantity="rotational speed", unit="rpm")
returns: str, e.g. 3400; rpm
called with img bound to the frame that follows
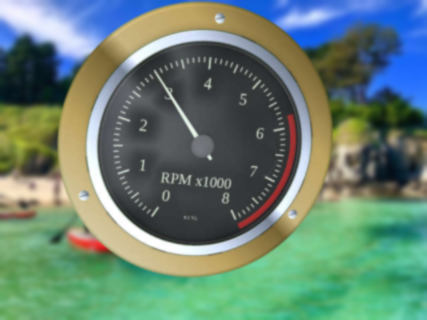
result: 3000; rpm
